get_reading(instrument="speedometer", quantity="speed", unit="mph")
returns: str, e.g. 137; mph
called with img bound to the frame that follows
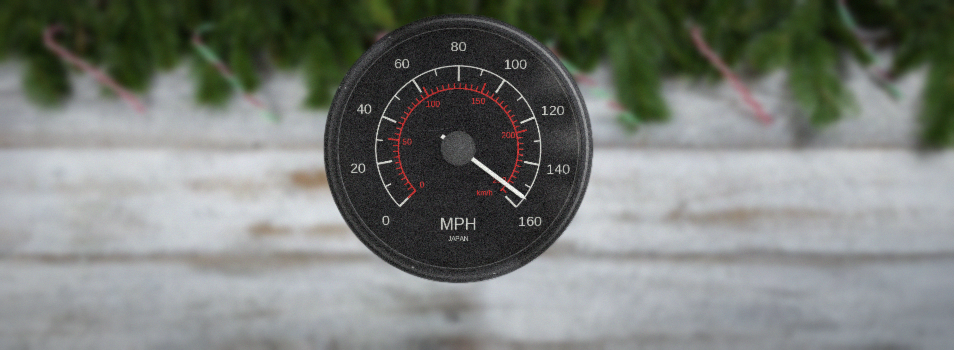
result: 155; mph
